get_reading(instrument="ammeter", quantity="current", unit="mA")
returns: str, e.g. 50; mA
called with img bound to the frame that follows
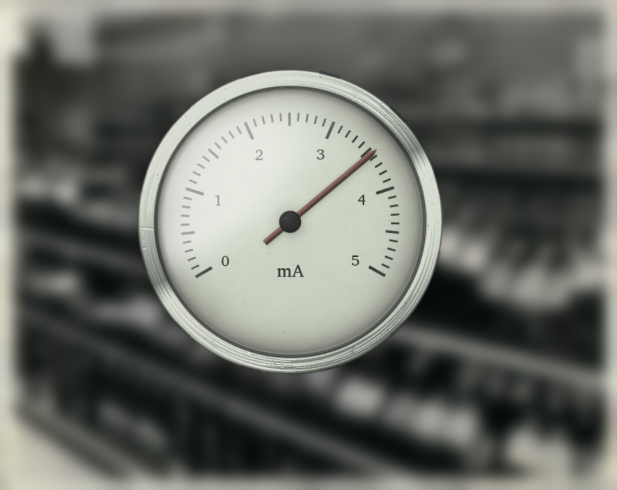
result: 3.55; mA
